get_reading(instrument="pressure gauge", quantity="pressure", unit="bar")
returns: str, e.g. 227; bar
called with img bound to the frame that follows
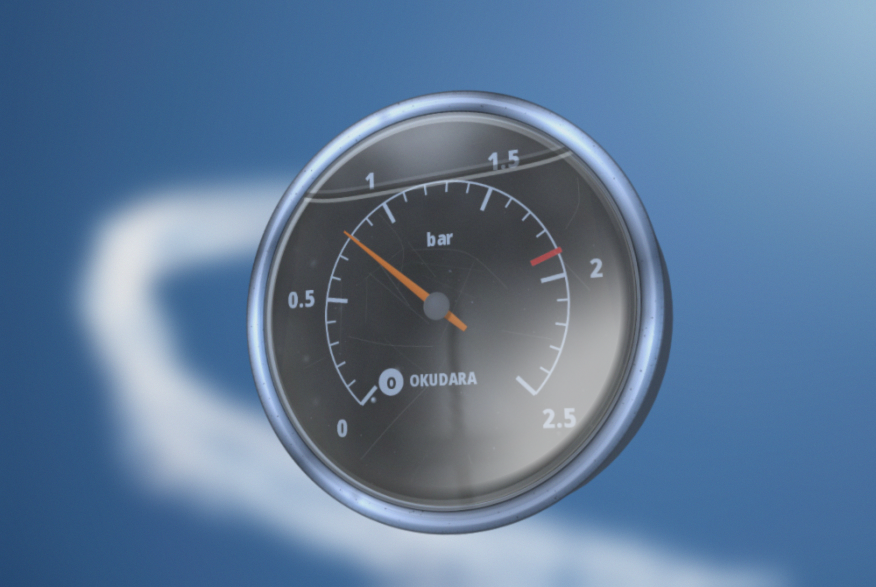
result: 0.8; bar
